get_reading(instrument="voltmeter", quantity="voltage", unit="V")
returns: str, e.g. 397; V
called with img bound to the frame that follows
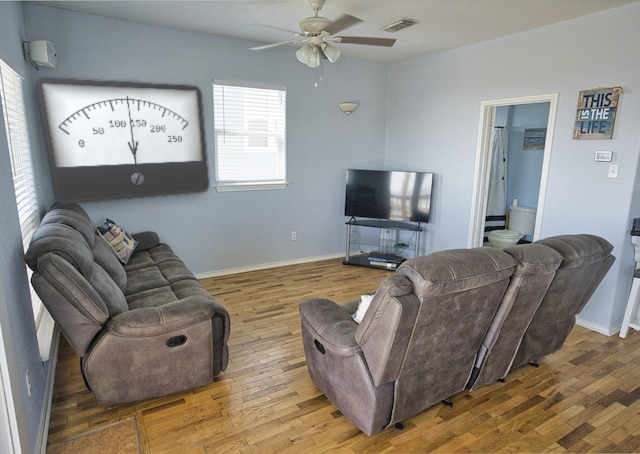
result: 130; V
